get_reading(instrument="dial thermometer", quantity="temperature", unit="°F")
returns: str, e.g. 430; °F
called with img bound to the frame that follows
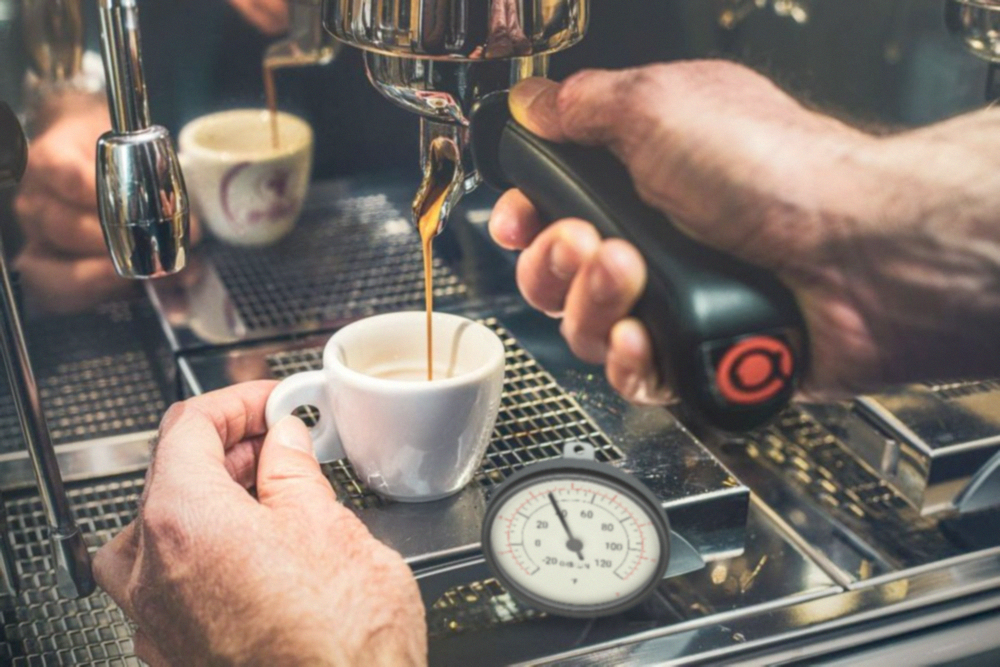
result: 40; °F
